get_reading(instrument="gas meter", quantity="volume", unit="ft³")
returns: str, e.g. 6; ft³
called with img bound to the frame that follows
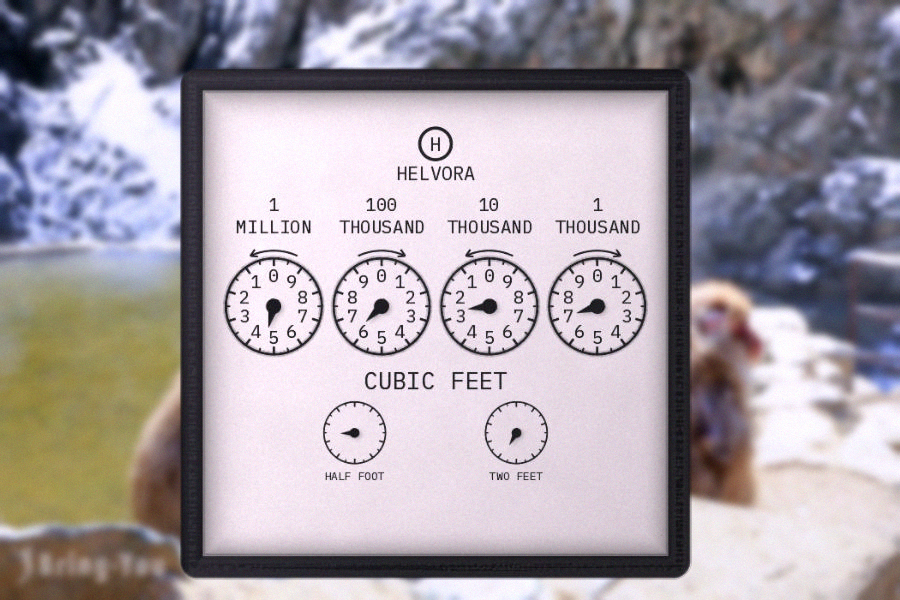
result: 462700; ft³
